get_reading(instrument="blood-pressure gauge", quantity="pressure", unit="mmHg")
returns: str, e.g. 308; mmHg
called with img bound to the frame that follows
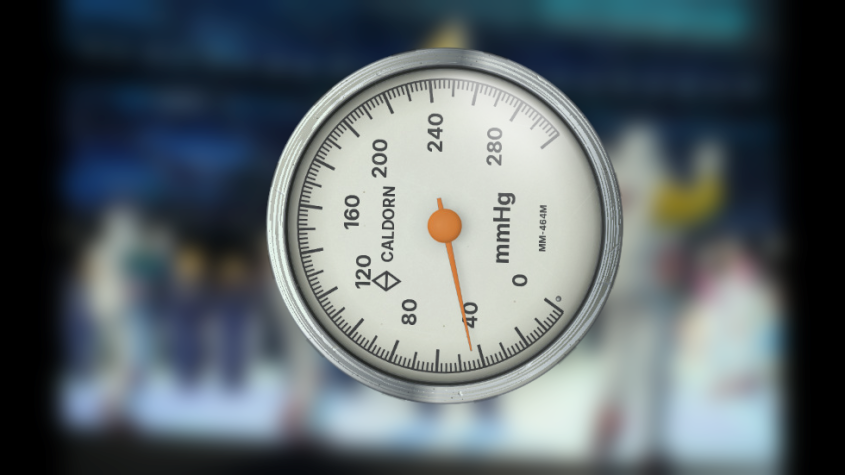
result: 44; mmHg
